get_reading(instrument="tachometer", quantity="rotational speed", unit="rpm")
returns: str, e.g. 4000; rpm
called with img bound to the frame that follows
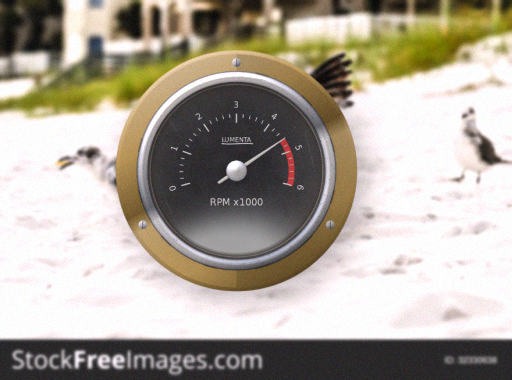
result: 4600; rpm
